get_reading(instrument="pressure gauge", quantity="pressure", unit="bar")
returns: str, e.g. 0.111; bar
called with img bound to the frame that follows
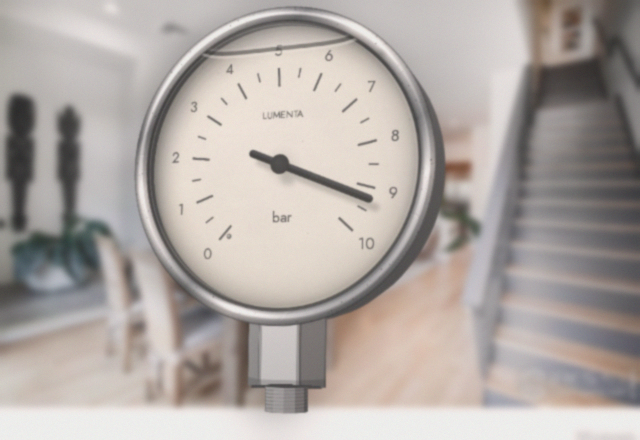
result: 9.25; bar
